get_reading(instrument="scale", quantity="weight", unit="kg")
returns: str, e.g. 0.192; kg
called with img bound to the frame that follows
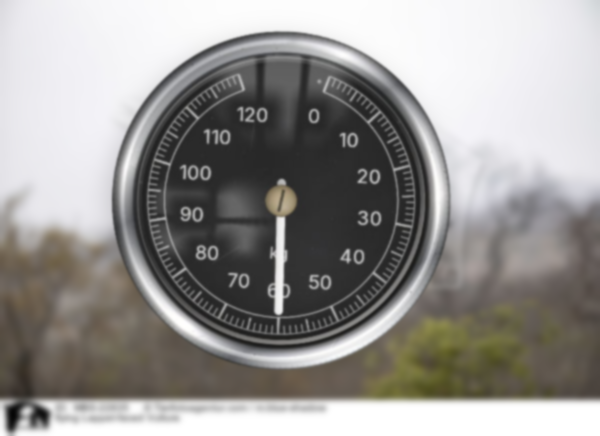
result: 60; kg
